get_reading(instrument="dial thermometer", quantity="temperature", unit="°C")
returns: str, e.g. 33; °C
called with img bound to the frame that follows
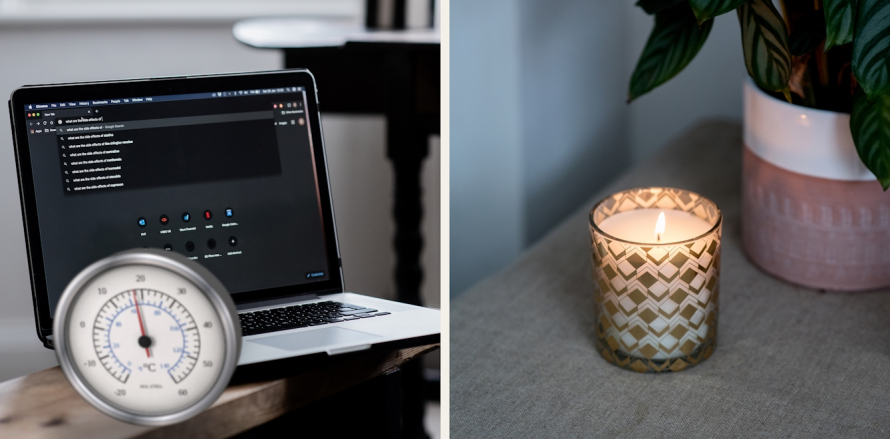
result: 18; °C
